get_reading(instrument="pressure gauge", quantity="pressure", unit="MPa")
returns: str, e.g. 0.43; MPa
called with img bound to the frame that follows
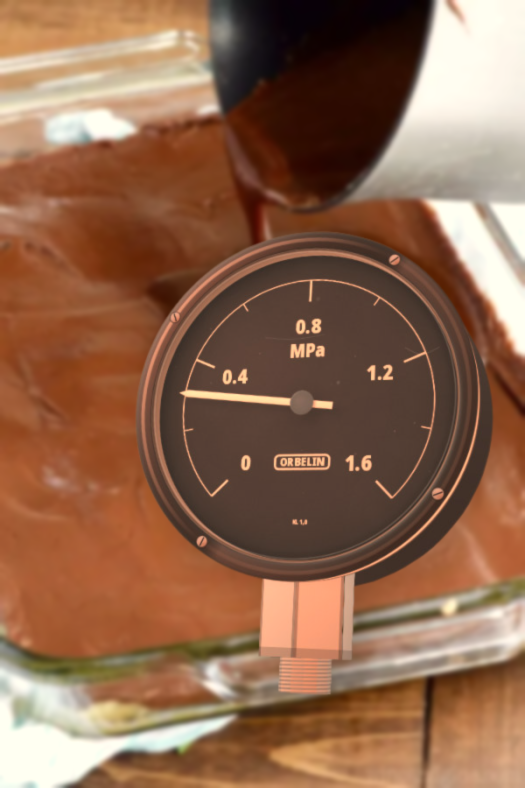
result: 0.3; MPa
